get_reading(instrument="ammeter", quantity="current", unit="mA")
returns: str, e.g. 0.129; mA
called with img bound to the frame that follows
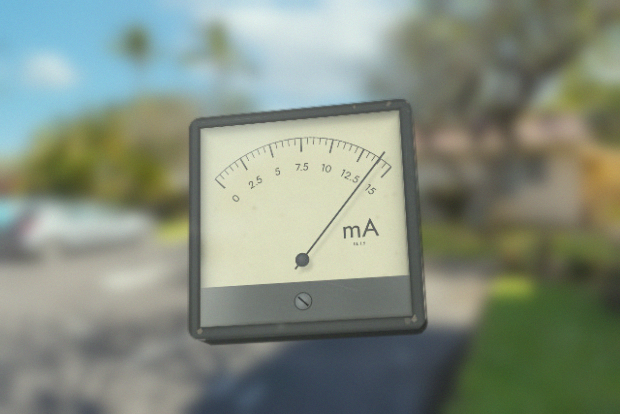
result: 14; mA
